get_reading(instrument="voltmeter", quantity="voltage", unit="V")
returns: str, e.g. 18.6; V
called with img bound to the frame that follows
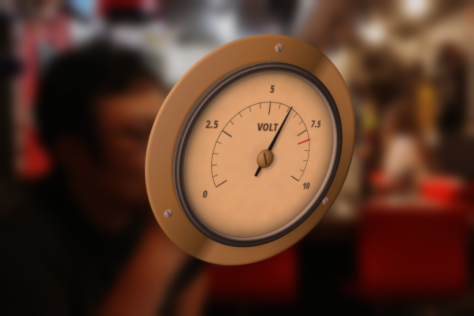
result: 6; V
